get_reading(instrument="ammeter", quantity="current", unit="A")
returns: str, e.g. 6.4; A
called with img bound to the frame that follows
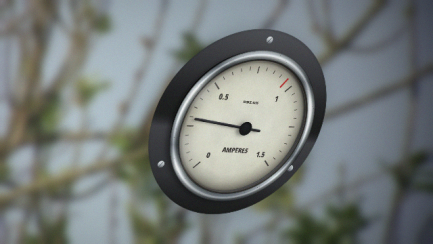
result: 0.3; A
